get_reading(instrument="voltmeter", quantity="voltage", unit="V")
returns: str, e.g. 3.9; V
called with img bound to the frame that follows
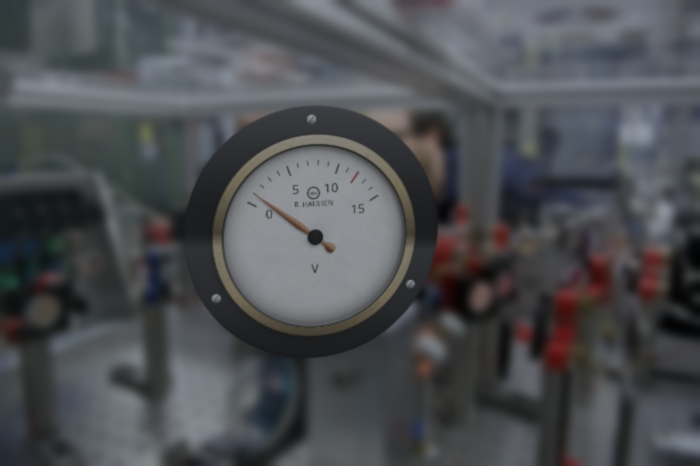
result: 1; V
